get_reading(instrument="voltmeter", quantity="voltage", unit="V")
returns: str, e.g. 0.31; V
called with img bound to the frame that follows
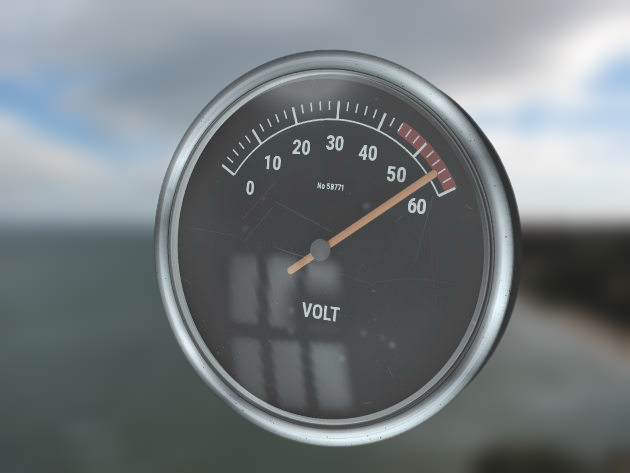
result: 56; V
